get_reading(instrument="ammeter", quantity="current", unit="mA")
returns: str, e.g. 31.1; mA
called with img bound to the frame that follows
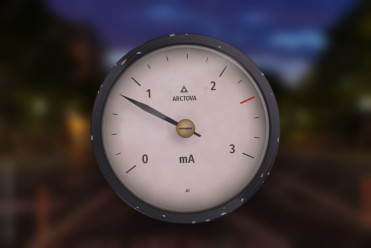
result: 0.8; mA
